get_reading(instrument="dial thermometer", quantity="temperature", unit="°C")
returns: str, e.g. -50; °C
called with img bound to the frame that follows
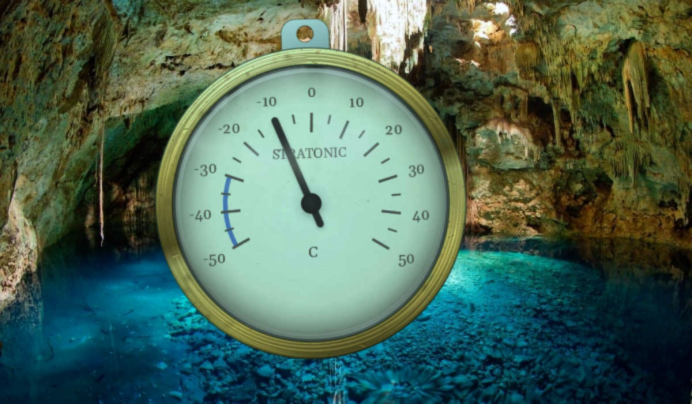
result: -10; °C
